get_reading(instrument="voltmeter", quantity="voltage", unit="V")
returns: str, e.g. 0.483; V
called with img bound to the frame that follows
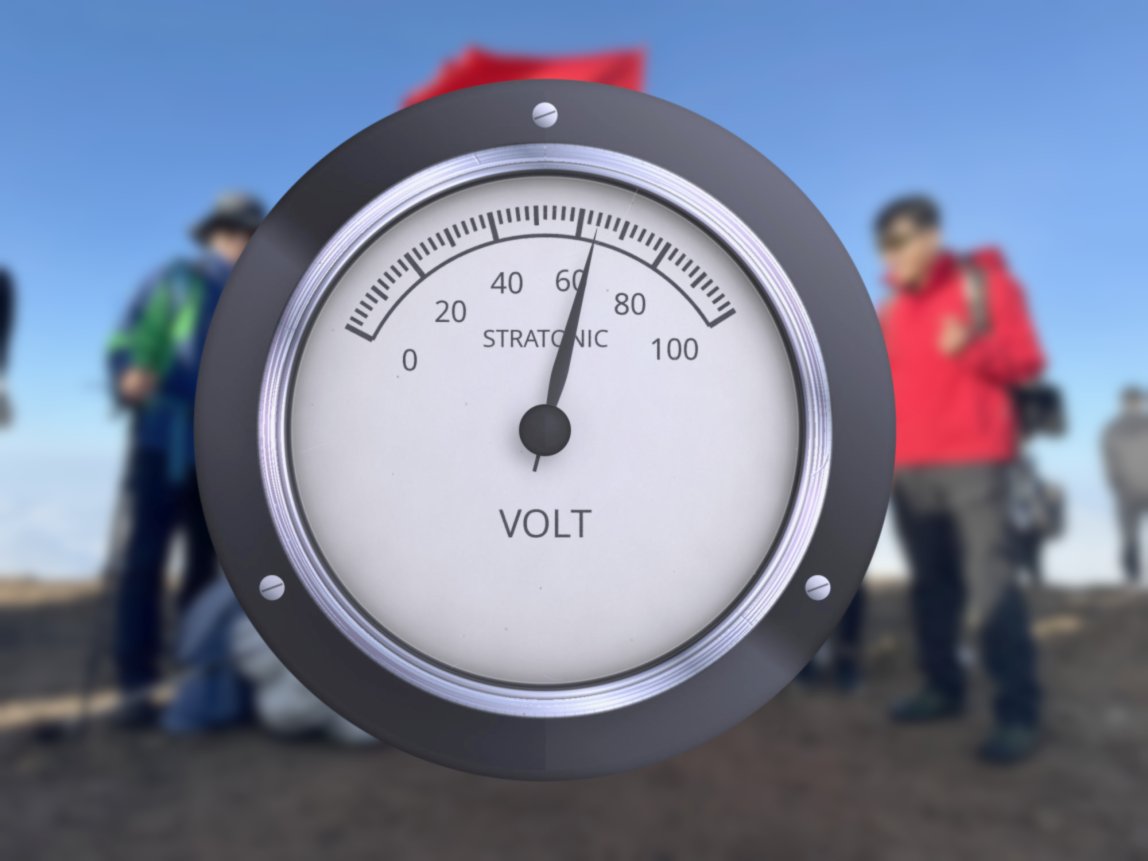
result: 64; V
